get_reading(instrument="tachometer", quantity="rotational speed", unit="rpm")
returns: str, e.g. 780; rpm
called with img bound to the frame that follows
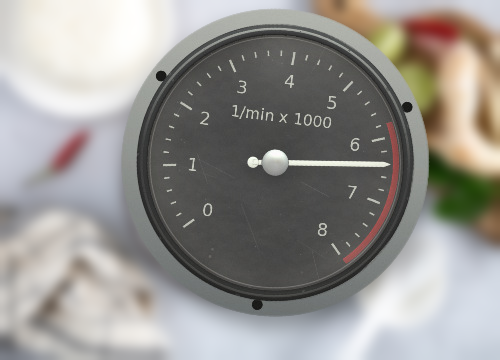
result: 6400; rpm
